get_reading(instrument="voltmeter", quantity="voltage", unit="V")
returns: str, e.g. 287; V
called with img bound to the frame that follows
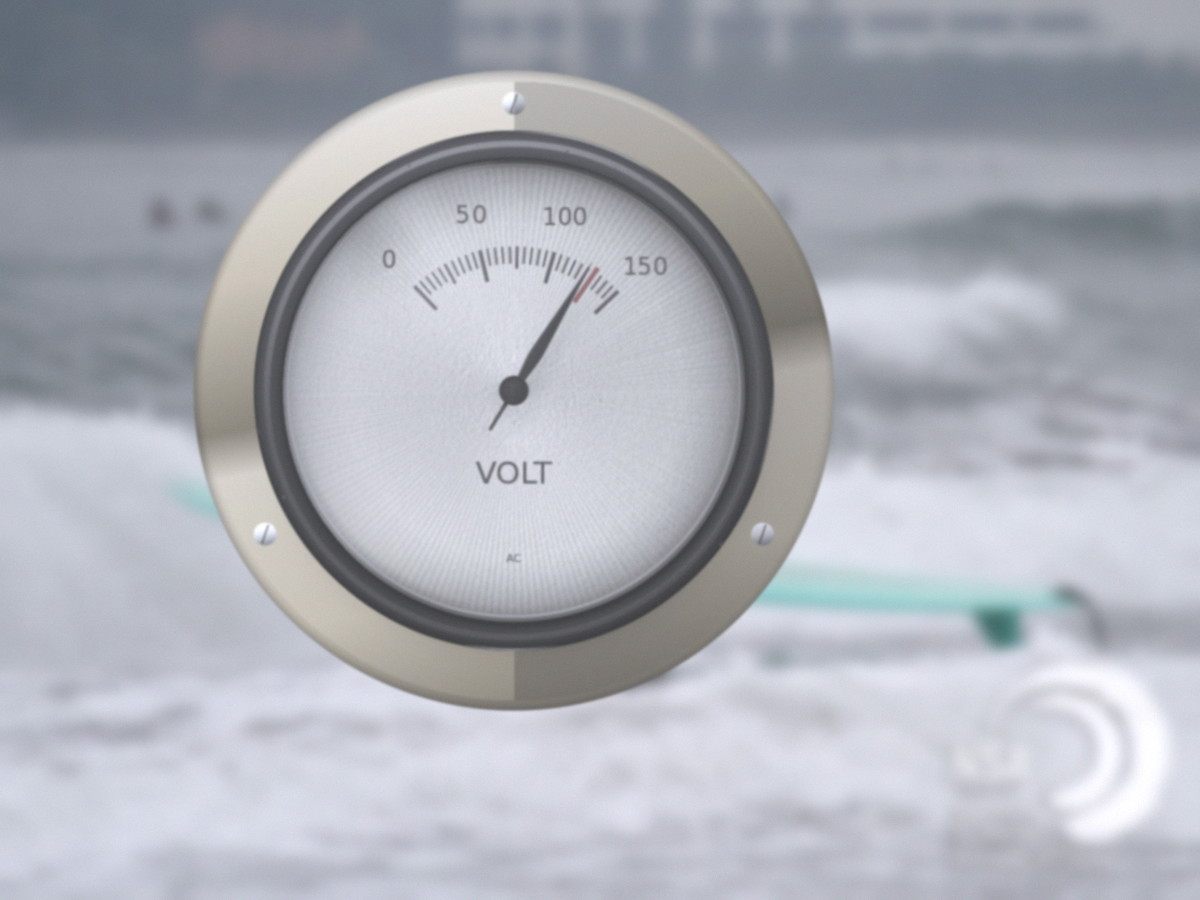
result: 125; V
